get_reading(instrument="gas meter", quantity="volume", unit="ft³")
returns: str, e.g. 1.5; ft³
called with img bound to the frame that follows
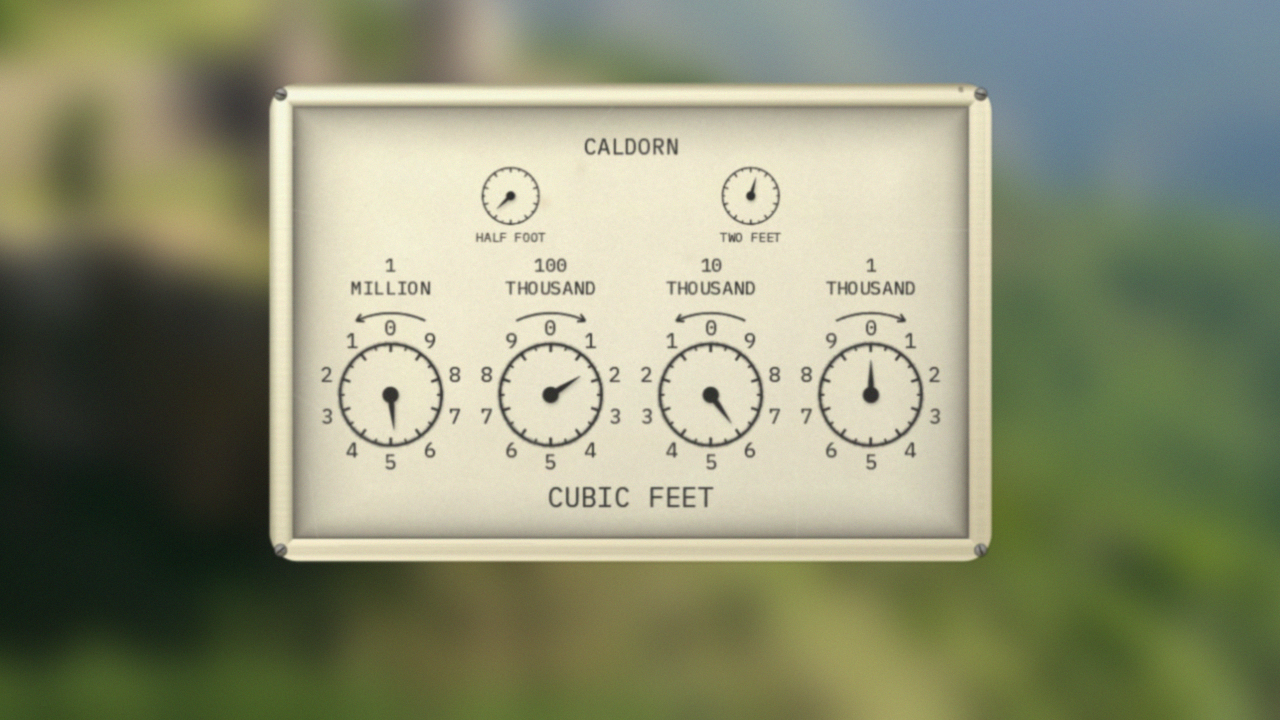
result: 516000; ft³
